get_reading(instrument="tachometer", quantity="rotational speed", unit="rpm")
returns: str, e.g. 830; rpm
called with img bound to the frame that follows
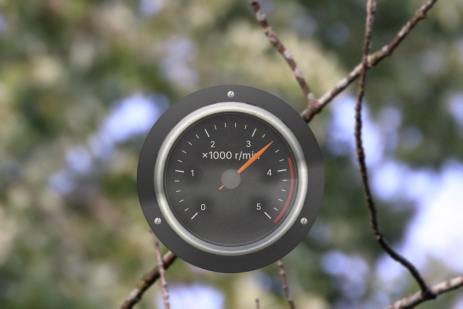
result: 3400; rpm
